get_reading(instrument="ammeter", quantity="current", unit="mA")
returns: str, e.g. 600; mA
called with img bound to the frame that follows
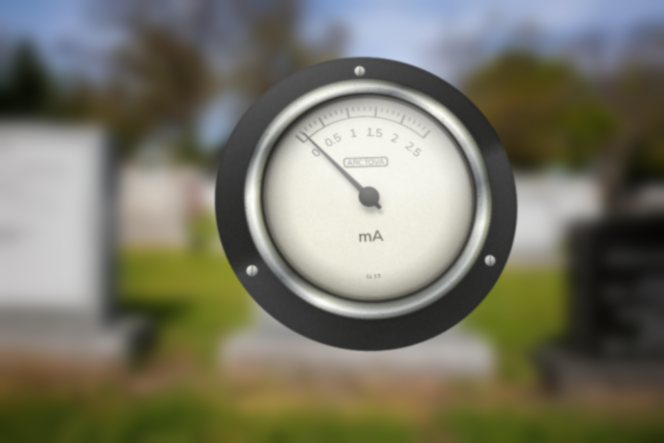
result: 0.1; mA
